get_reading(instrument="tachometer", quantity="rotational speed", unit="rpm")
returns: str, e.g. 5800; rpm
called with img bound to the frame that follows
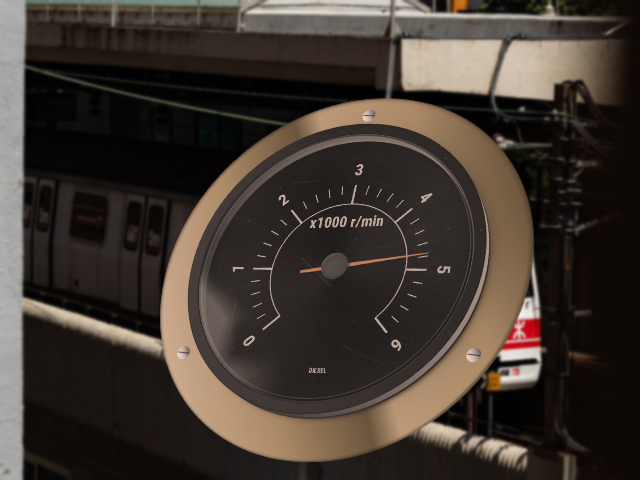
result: 4800; rpm
